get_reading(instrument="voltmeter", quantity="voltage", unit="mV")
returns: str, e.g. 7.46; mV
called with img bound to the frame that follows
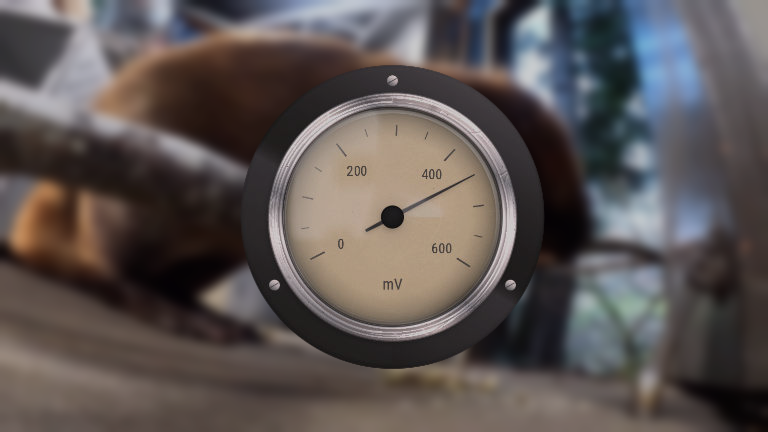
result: 450; mV
